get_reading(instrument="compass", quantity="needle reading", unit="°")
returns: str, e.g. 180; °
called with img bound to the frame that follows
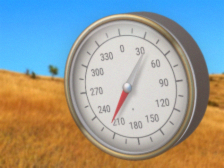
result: 217.5; °
